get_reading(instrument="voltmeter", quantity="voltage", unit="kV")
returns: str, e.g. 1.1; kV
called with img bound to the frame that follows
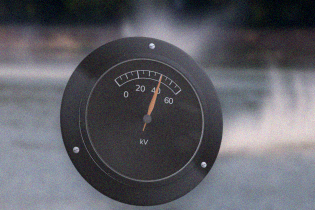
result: 40; kV
